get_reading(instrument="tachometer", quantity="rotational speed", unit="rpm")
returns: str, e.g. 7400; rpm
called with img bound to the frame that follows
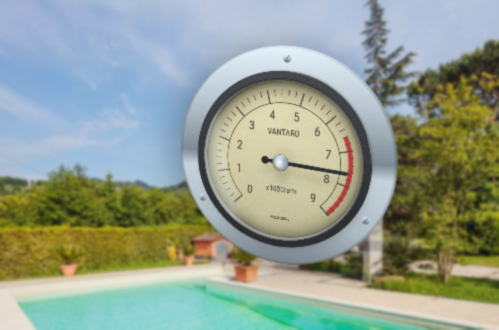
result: 7600; rpm
